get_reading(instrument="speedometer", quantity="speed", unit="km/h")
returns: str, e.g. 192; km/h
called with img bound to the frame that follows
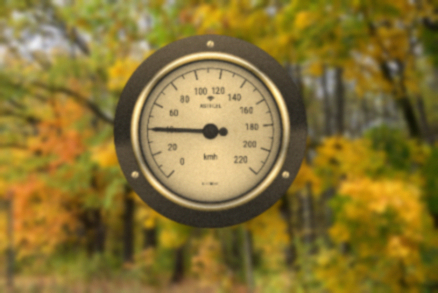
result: 40; km/h
